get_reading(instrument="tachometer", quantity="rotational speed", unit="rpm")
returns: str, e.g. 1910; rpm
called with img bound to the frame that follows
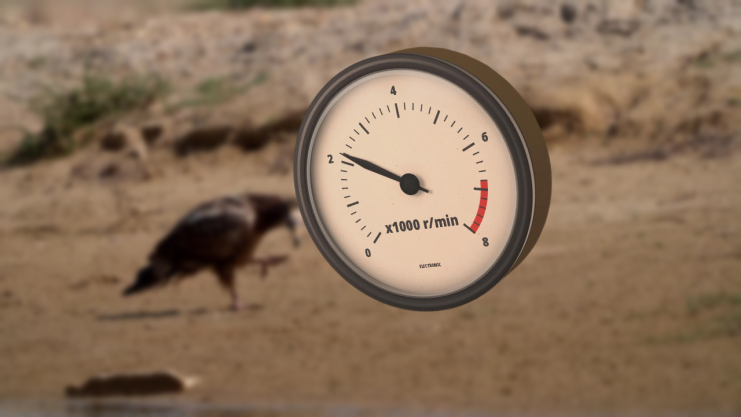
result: 2200; rpm
